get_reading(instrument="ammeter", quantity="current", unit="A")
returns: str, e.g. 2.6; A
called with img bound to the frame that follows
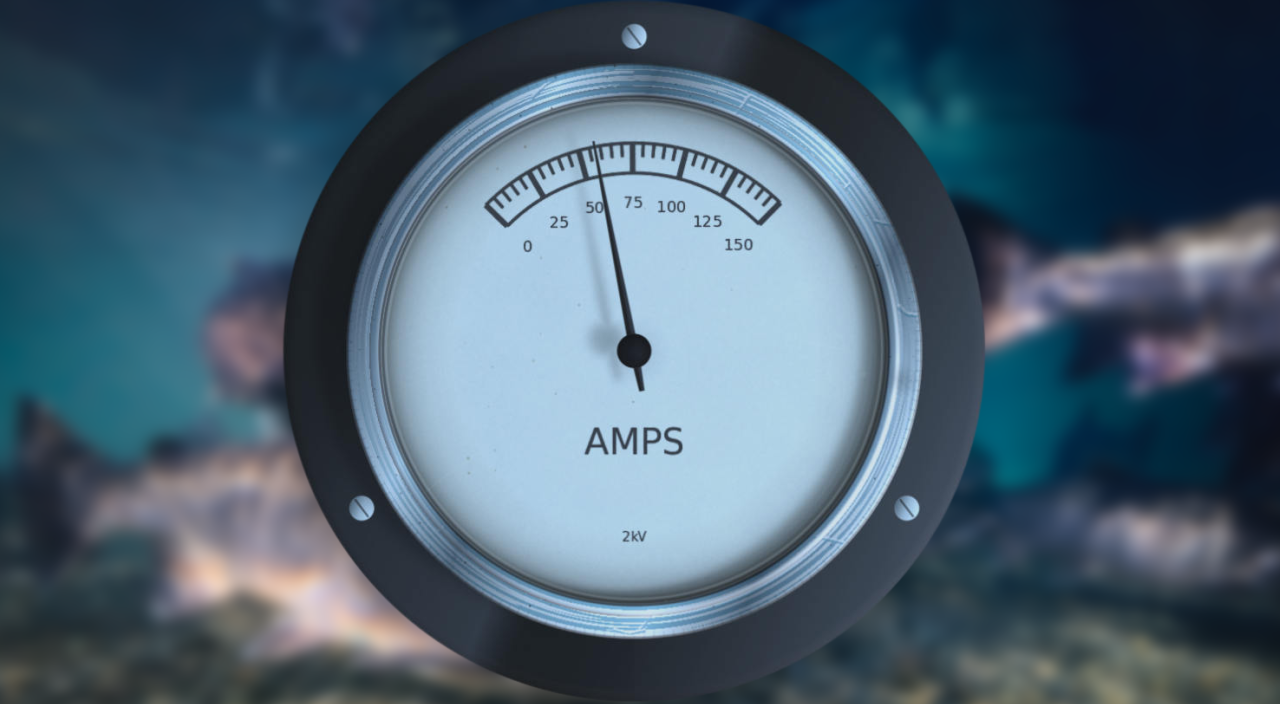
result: 57.5; A
